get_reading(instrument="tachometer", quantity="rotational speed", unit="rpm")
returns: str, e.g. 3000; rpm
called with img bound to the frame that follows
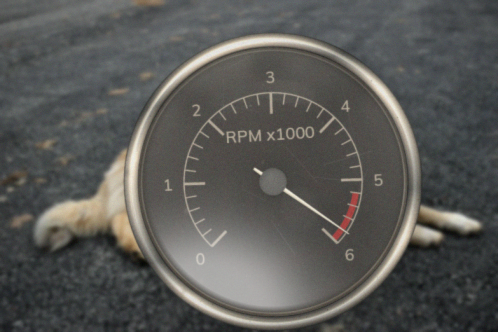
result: 5800; rpm
